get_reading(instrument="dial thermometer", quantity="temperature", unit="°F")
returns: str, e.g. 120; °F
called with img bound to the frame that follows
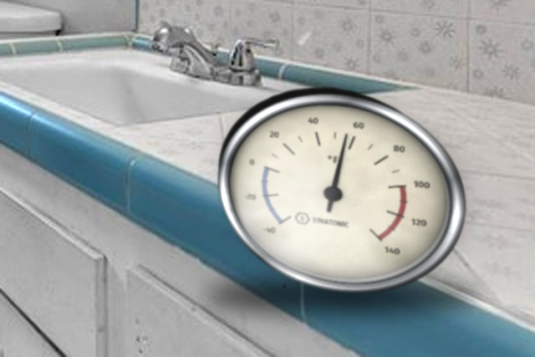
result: 55; °F
